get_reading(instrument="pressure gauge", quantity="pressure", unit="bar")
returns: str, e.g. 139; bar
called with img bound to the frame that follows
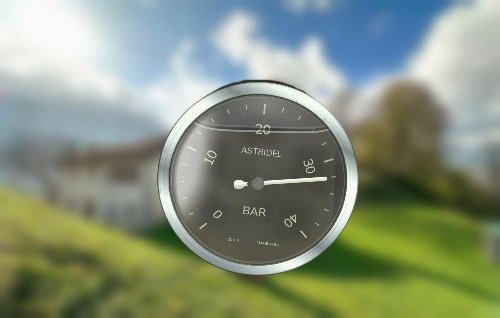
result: 32; bar
